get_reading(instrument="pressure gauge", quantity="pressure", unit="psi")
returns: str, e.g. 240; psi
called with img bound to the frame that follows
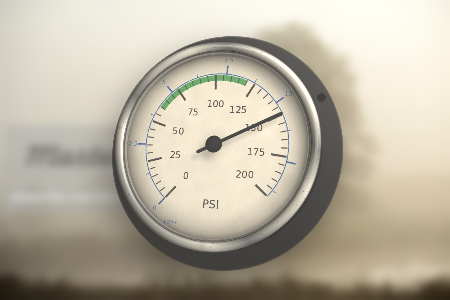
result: 150; psi
